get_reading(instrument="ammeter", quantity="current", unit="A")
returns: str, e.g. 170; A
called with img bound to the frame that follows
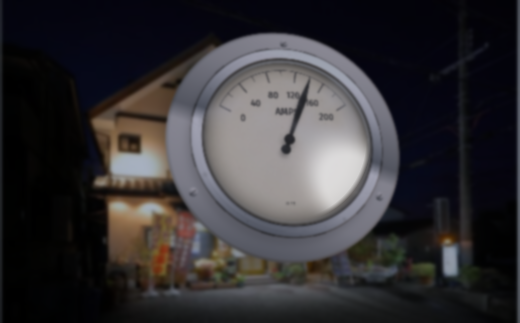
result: 140; A
